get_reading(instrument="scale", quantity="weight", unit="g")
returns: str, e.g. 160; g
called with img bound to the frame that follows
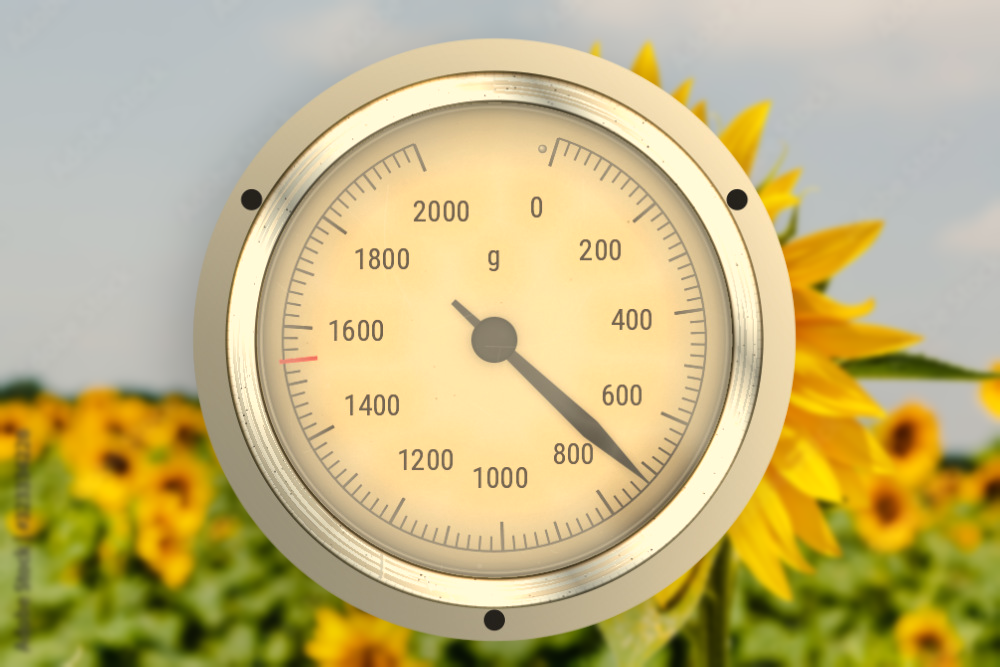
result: 720; g
